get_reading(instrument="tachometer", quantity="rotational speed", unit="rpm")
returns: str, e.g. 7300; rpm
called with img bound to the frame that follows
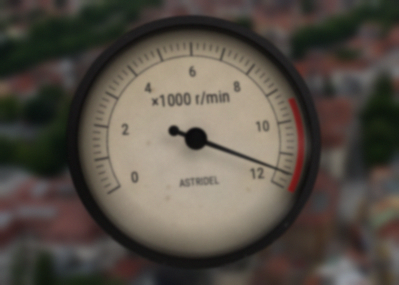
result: 11600; rpm
